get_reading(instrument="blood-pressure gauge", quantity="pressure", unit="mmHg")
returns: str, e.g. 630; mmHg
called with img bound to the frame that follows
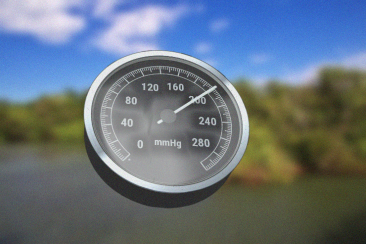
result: 200; mmHg
